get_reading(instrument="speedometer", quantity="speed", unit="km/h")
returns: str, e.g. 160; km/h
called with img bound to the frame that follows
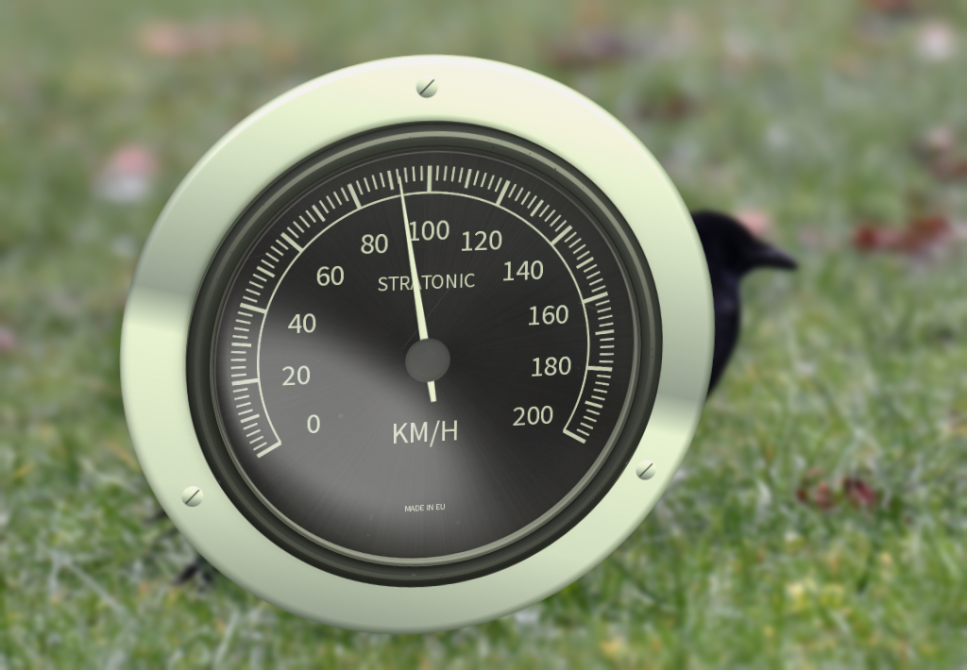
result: 92; km/h
